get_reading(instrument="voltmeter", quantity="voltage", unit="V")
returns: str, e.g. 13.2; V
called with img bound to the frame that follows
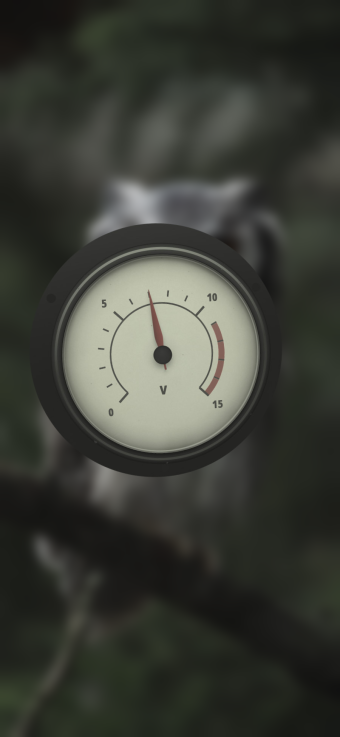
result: 7; V
